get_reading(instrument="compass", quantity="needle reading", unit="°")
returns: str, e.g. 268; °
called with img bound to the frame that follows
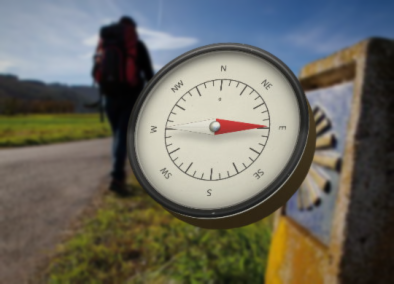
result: 90; °
